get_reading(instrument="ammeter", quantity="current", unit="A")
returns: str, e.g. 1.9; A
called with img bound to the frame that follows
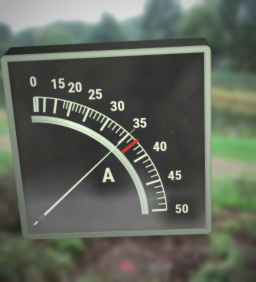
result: 35; A
